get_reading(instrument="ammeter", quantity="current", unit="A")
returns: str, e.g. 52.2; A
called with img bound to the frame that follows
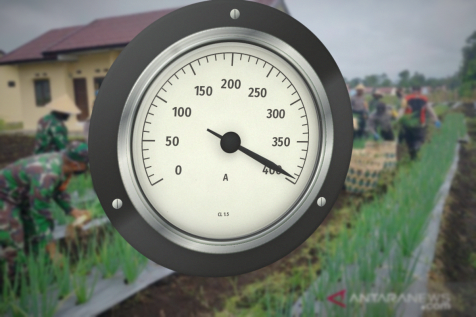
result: 395; A
